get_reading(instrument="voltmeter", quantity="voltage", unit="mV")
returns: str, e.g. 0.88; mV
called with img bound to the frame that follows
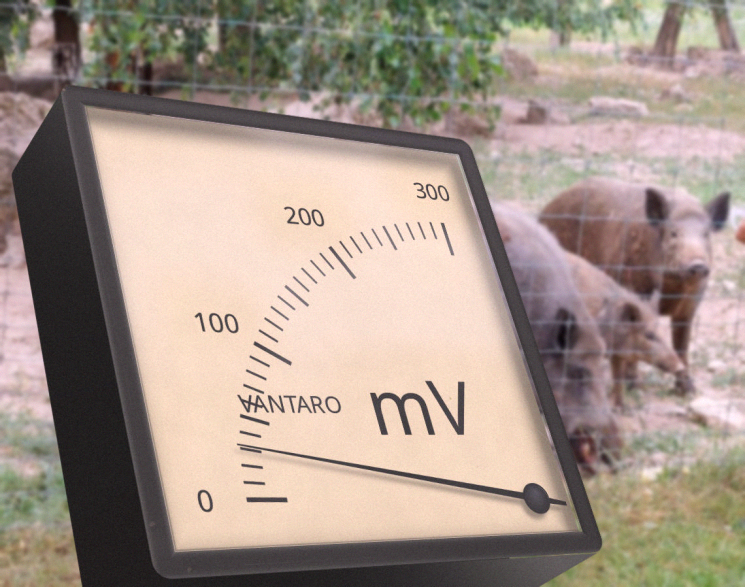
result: 30; mV
